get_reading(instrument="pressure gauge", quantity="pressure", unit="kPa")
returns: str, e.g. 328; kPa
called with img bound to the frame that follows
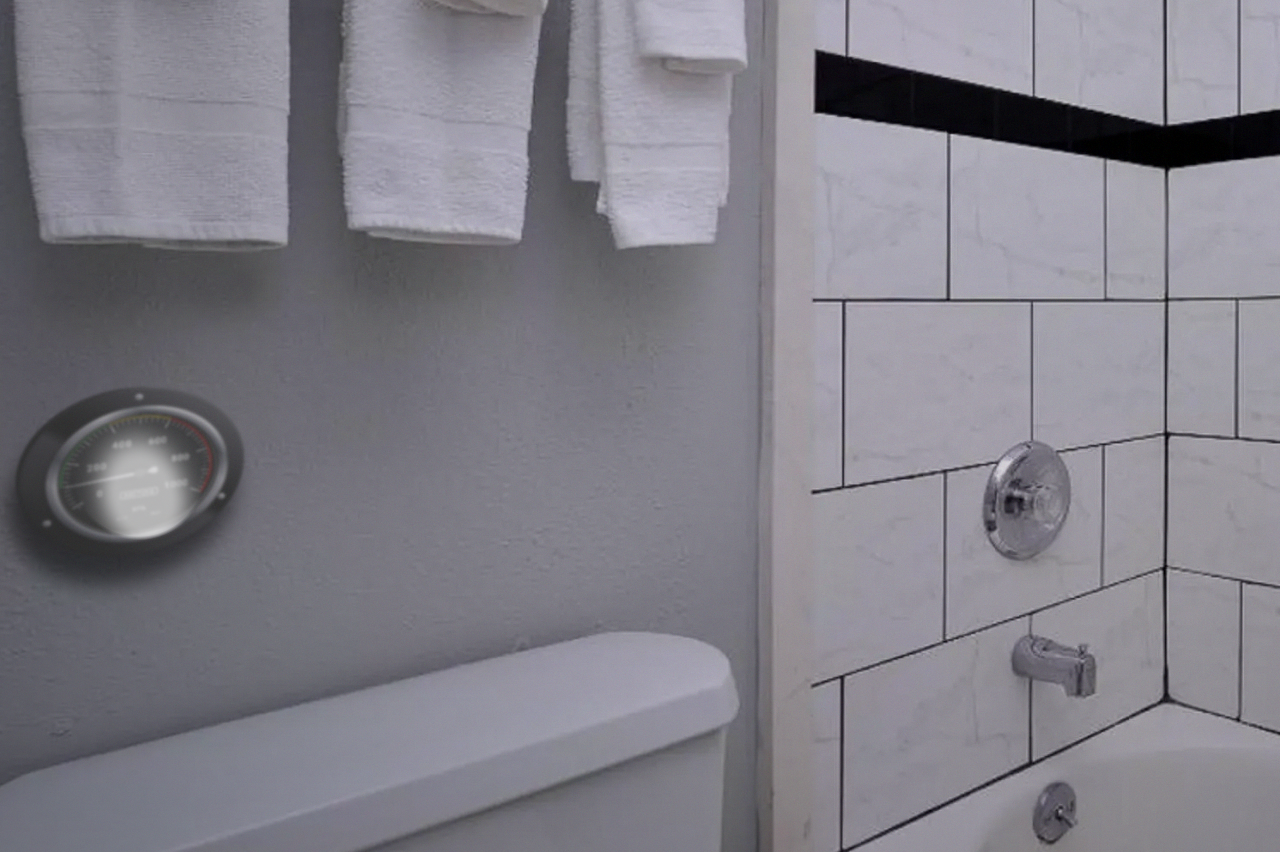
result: 100; kPa
